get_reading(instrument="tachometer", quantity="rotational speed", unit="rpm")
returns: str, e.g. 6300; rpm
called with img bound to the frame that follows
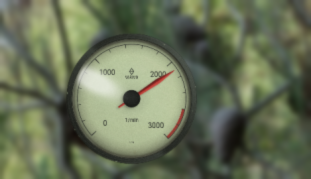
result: 2100; rpm
